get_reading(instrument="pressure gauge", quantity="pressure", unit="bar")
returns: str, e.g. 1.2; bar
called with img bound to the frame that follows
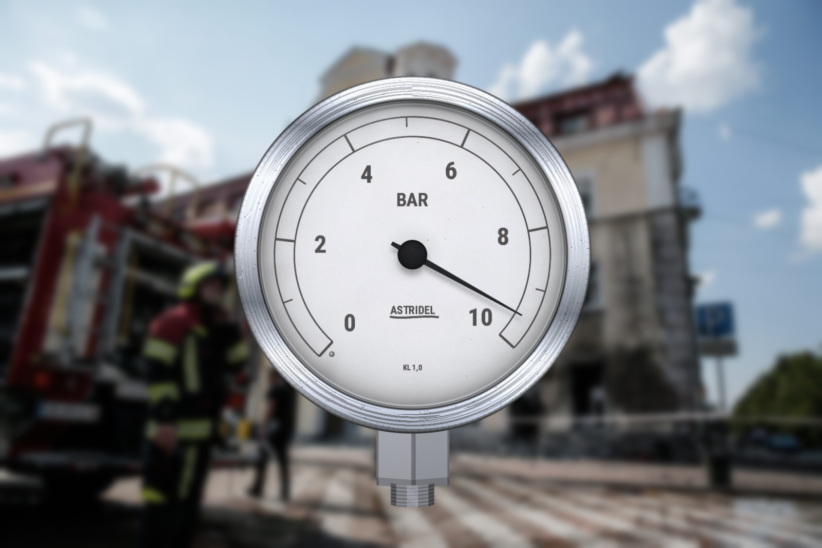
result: 9.5; bar
